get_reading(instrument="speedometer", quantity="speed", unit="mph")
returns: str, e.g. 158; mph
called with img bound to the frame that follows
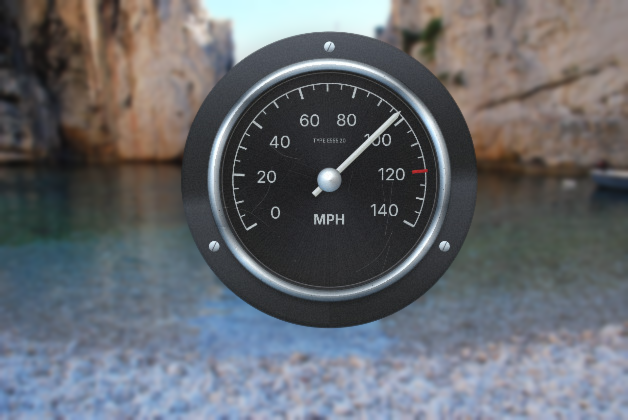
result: 97.5; mph
